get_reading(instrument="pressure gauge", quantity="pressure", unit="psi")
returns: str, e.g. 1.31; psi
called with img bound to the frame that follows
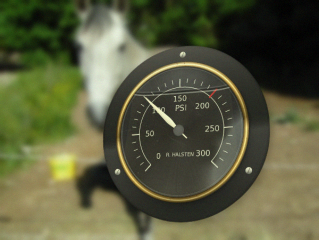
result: 100; psi
